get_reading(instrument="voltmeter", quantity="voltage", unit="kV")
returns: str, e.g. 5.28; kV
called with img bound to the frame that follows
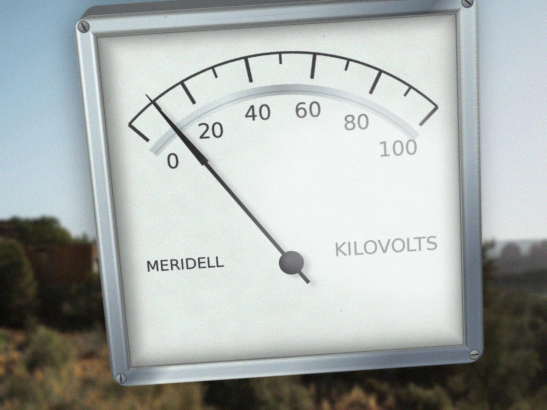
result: 10; kV
